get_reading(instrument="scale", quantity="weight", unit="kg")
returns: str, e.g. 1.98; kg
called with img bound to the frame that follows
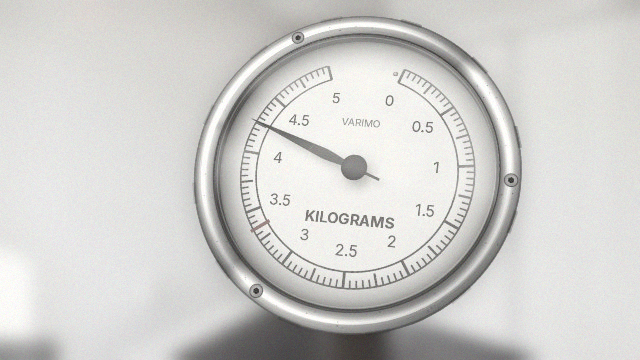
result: 4.25; kg
